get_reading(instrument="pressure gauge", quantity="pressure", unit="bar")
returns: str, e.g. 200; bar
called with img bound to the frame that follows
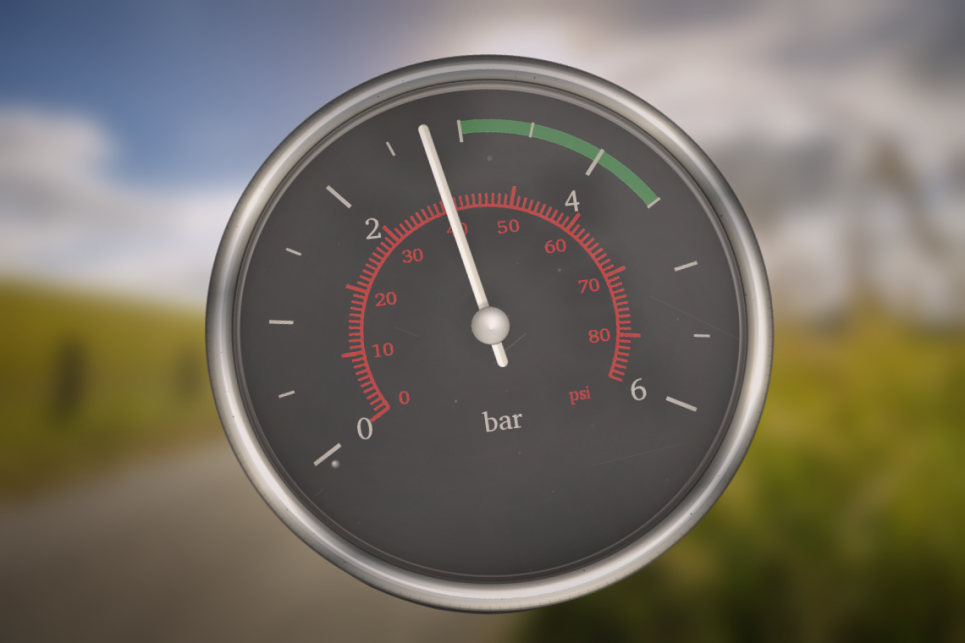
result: 2.75; bar
